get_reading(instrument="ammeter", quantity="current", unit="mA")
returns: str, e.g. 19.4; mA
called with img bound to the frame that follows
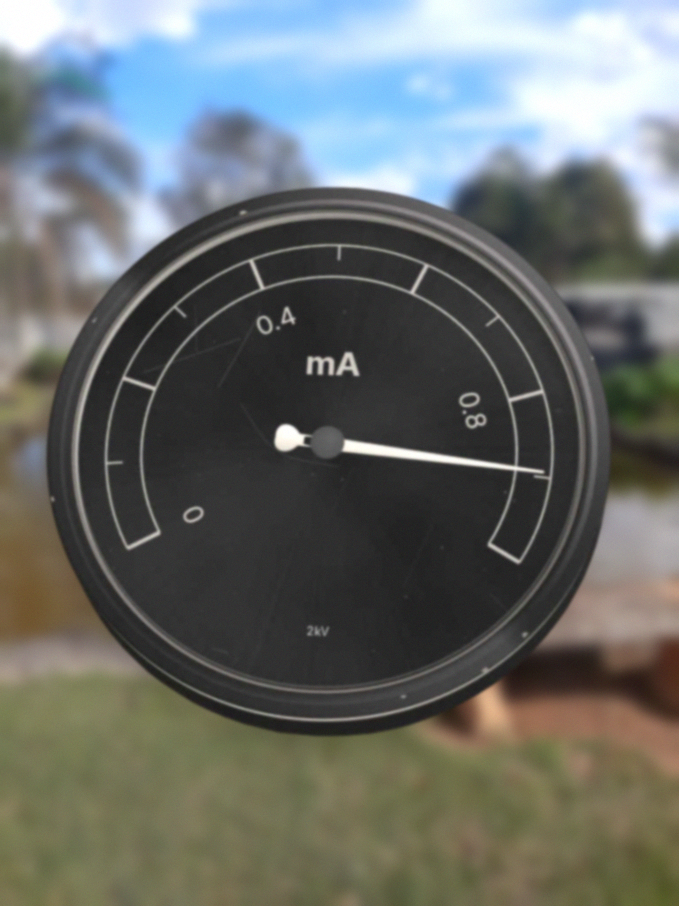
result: 0.9; mA
